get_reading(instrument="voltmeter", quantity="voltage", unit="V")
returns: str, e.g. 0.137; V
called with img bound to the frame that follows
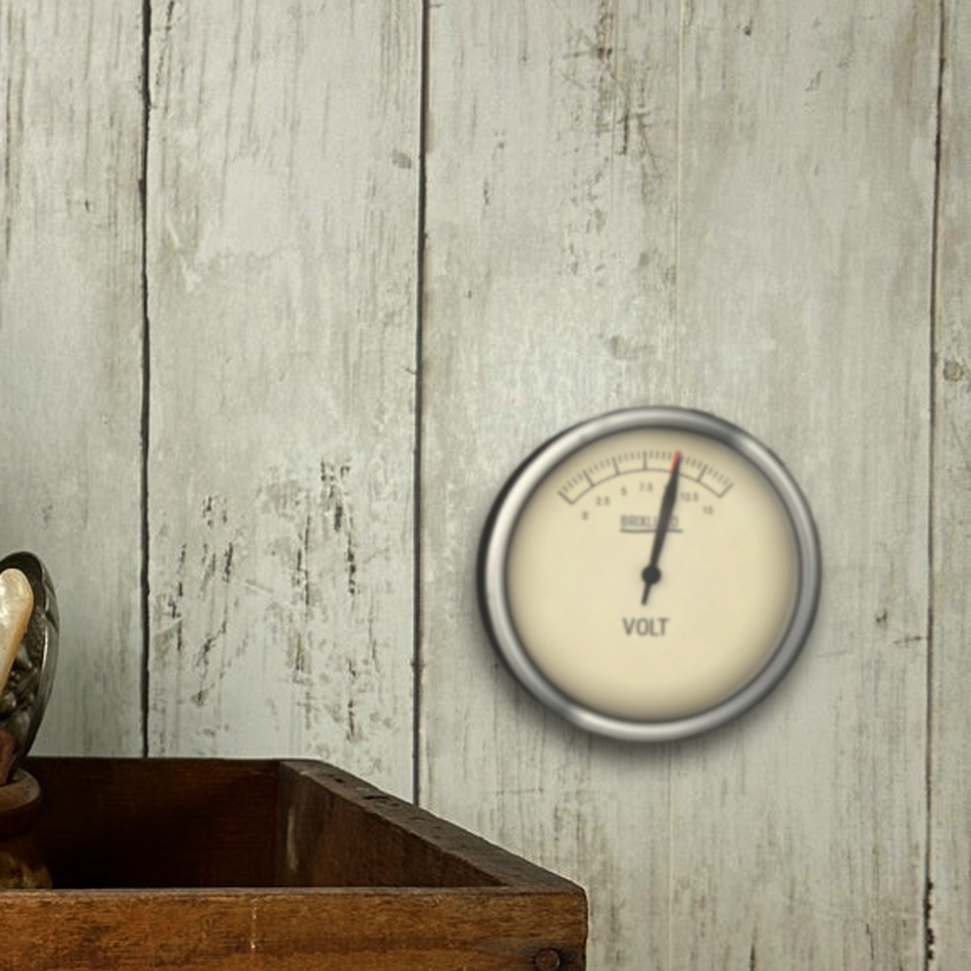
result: 10; V
